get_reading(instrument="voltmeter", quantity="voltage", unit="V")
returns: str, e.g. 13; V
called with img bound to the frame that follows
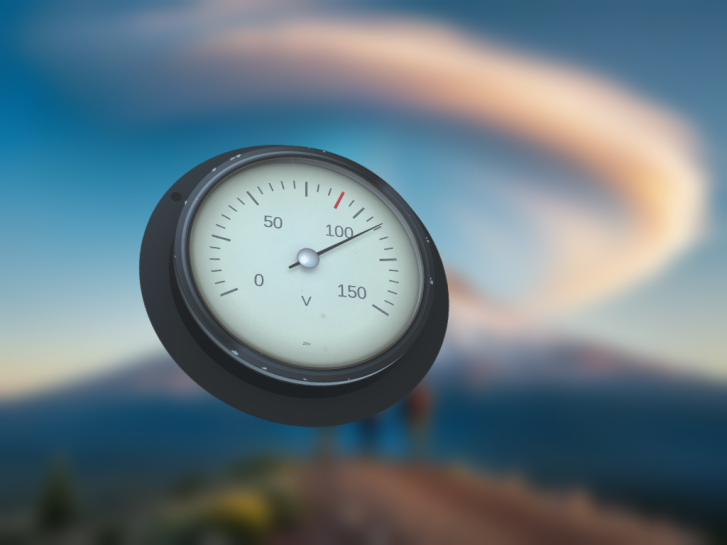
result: 110; V
